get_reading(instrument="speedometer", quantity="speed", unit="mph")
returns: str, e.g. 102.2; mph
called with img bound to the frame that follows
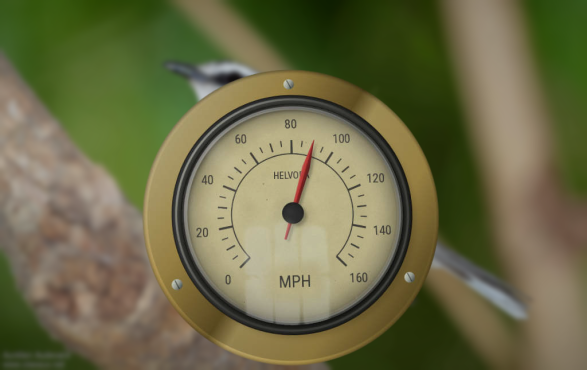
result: 90; mph
